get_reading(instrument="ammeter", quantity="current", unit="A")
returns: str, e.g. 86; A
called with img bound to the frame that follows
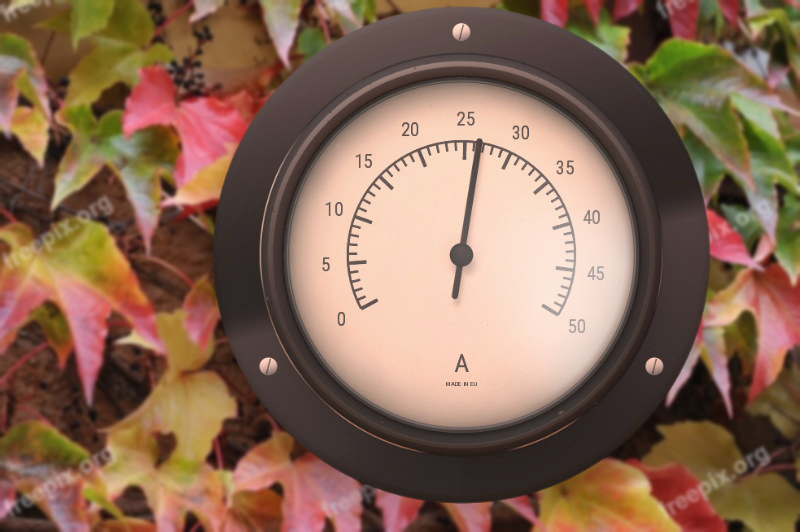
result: 26.5; A
